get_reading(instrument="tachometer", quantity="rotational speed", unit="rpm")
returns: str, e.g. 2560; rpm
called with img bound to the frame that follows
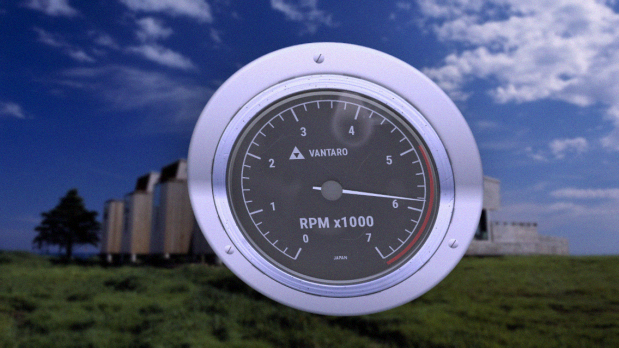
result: 5800; rpm
